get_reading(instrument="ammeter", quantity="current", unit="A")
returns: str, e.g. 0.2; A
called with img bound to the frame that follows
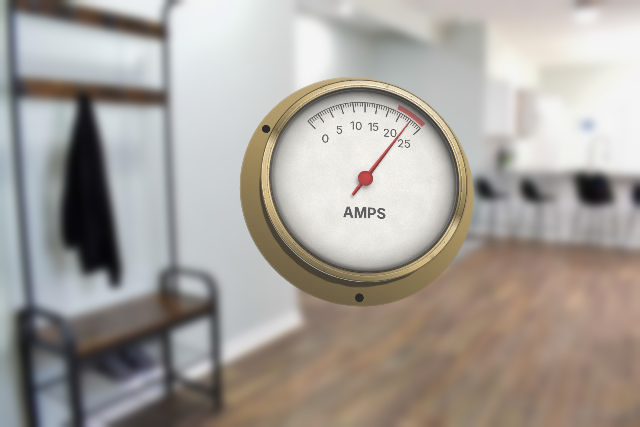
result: 22.5; A
